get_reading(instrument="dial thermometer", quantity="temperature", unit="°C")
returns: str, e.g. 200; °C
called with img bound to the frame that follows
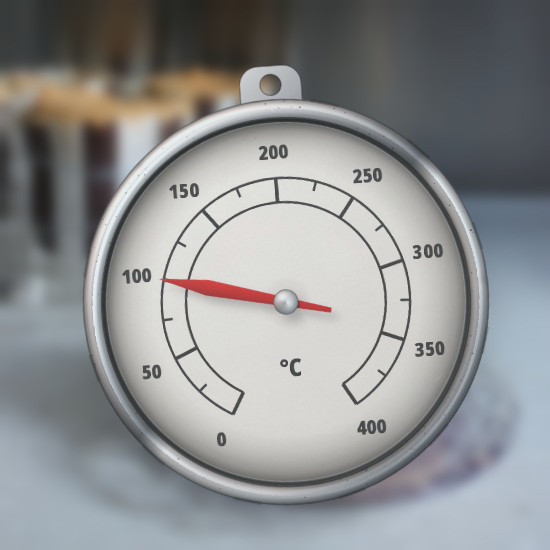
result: 100; °C
